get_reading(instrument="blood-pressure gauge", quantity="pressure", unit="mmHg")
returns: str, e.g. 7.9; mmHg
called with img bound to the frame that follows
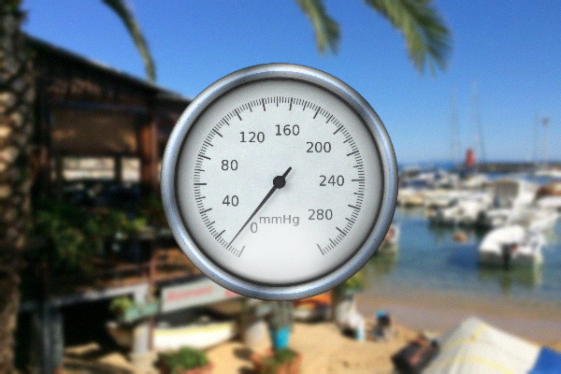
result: 10; mmHg
